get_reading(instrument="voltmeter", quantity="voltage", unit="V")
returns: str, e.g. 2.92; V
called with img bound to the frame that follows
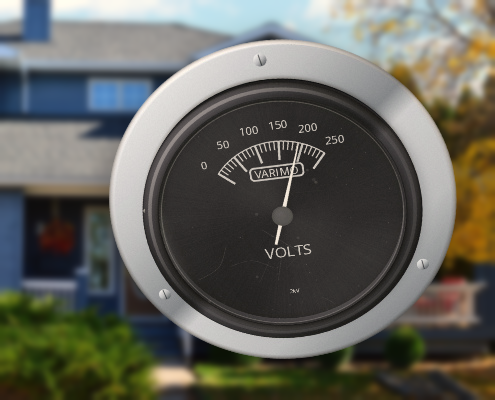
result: 190; V
